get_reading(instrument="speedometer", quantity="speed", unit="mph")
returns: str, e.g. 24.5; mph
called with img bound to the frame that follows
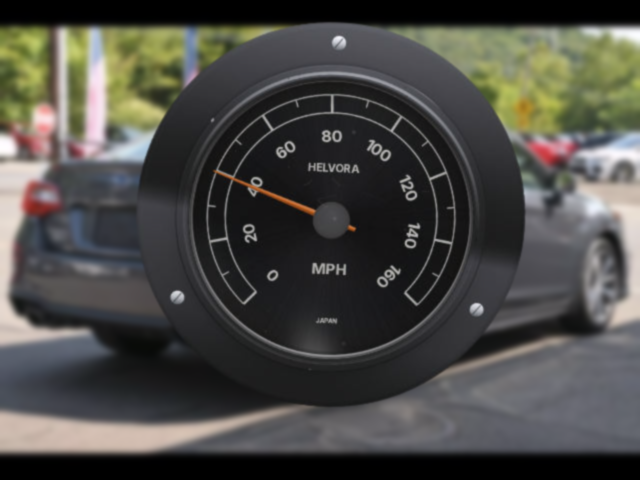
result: 40; mph
